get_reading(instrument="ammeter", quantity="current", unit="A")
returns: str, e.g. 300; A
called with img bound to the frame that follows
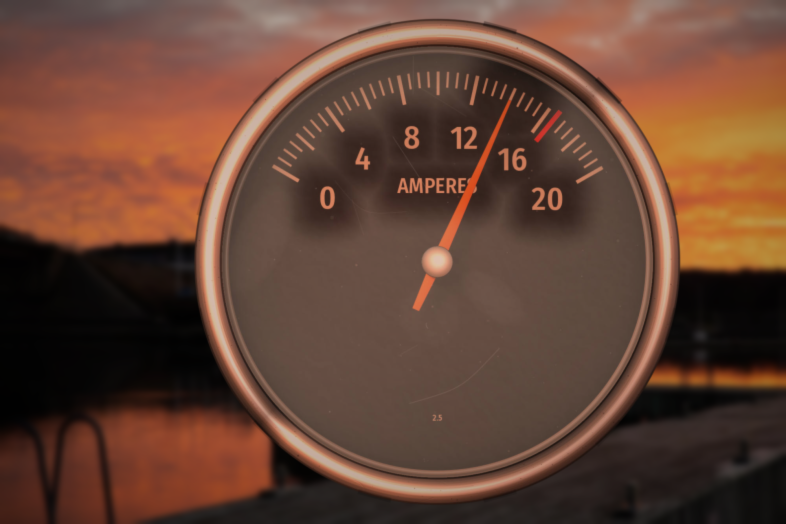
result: 14; A
